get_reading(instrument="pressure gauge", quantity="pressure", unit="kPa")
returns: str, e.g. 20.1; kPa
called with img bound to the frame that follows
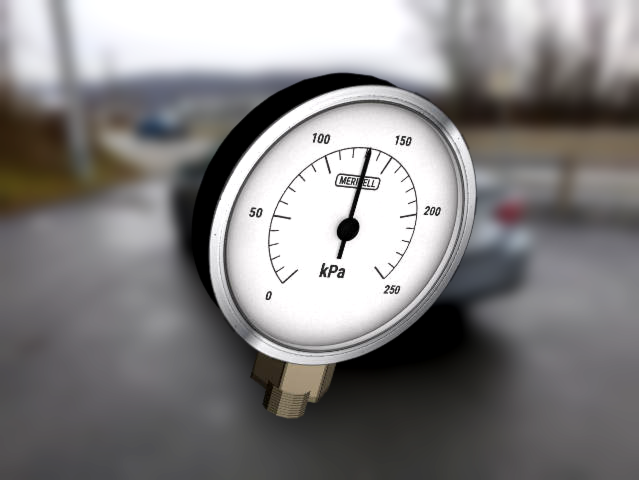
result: 130; kPa
